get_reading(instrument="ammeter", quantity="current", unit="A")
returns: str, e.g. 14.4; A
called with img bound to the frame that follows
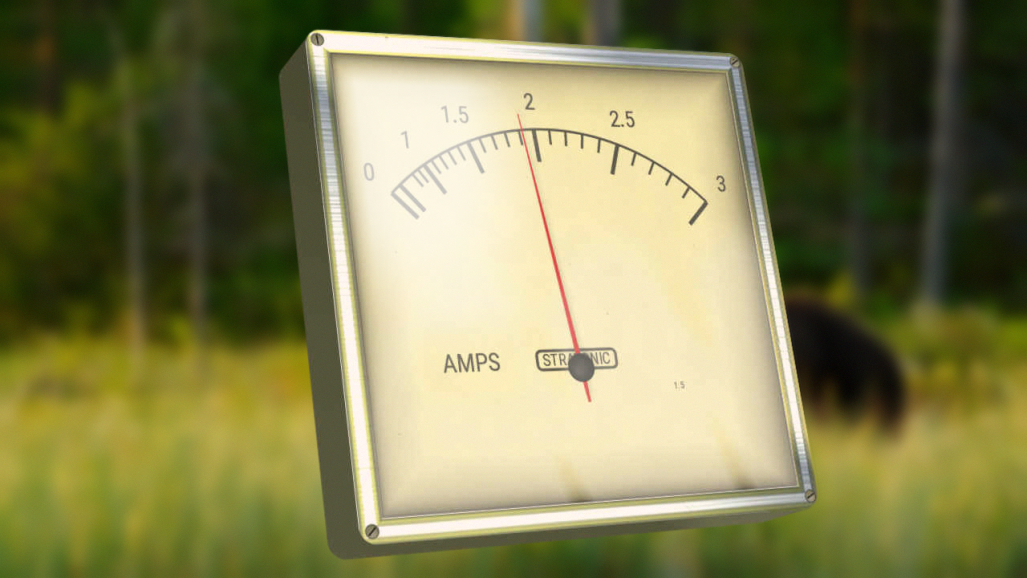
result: 1.9; A
